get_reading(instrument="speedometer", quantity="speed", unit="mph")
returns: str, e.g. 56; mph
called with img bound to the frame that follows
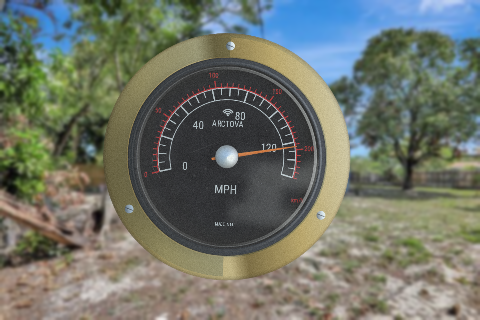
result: 122.5; mph
